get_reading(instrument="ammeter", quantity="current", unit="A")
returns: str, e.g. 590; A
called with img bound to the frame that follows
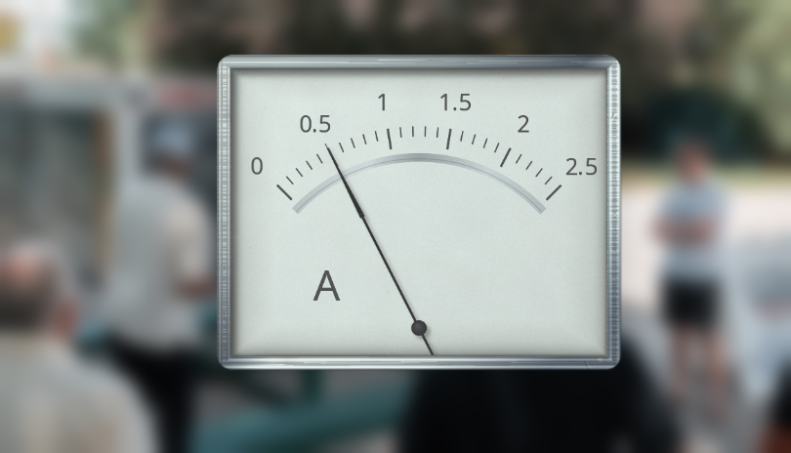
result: 0.5; A
